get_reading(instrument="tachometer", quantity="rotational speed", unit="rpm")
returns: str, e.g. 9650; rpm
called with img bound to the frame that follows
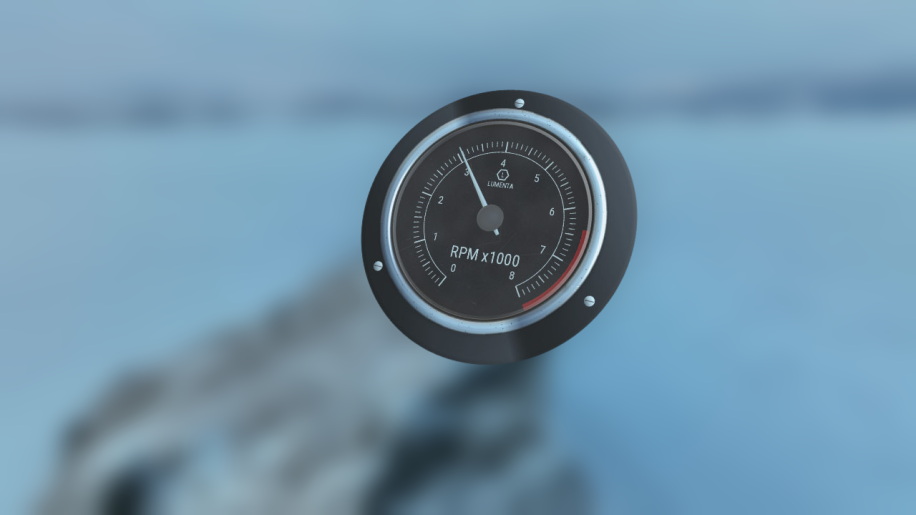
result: 3100; rpm
